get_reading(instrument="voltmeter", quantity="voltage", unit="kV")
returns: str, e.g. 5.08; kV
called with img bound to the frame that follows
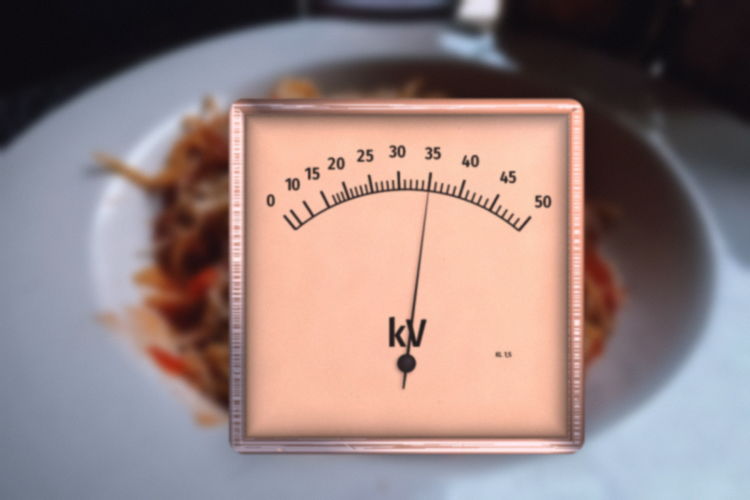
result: 35; kV
